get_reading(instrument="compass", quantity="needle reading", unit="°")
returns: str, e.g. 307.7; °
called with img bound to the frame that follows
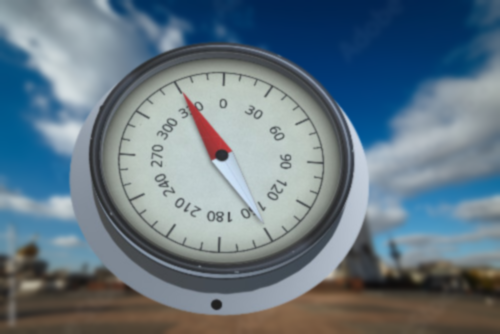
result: 330; °
